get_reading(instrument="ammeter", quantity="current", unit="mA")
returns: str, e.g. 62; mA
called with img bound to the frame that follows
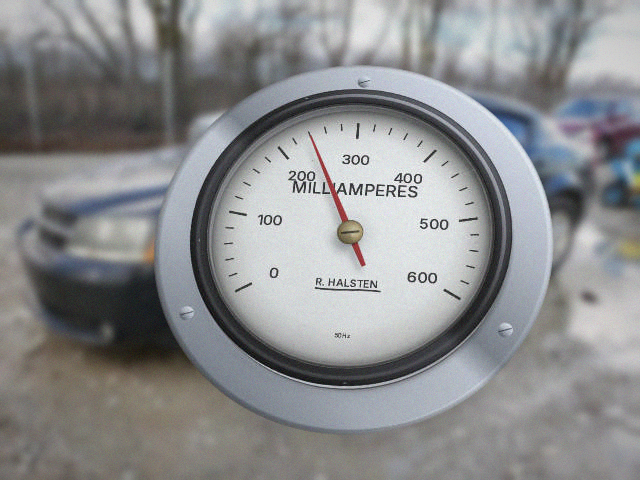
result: 240; mA
